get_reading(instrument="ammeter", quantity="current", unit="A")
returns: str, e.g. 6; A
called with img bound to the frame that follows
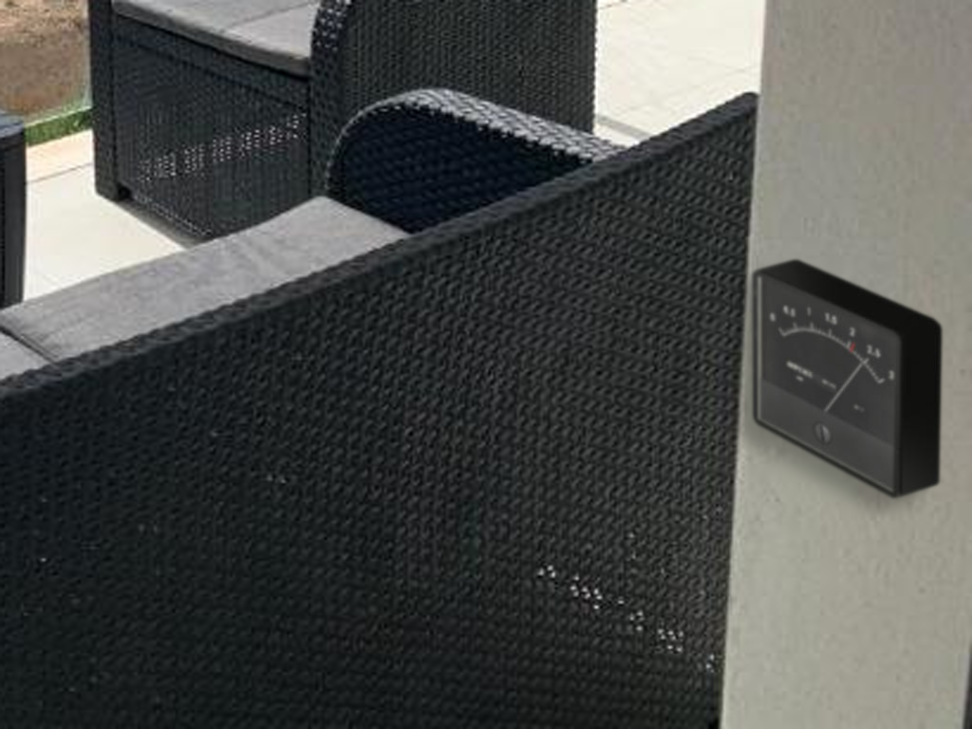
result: 2.5; A
